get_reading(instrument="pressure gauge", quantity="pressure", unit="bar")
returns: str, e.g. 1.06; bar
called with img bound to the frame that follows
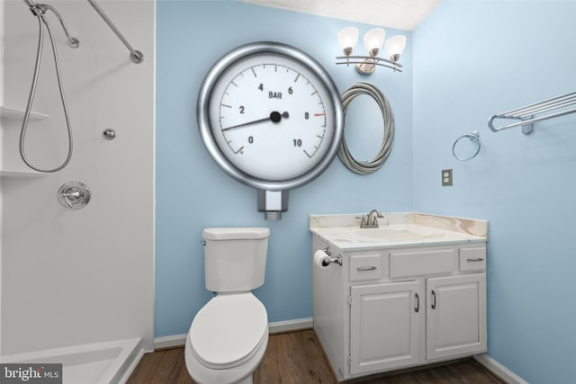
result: 1; bar
